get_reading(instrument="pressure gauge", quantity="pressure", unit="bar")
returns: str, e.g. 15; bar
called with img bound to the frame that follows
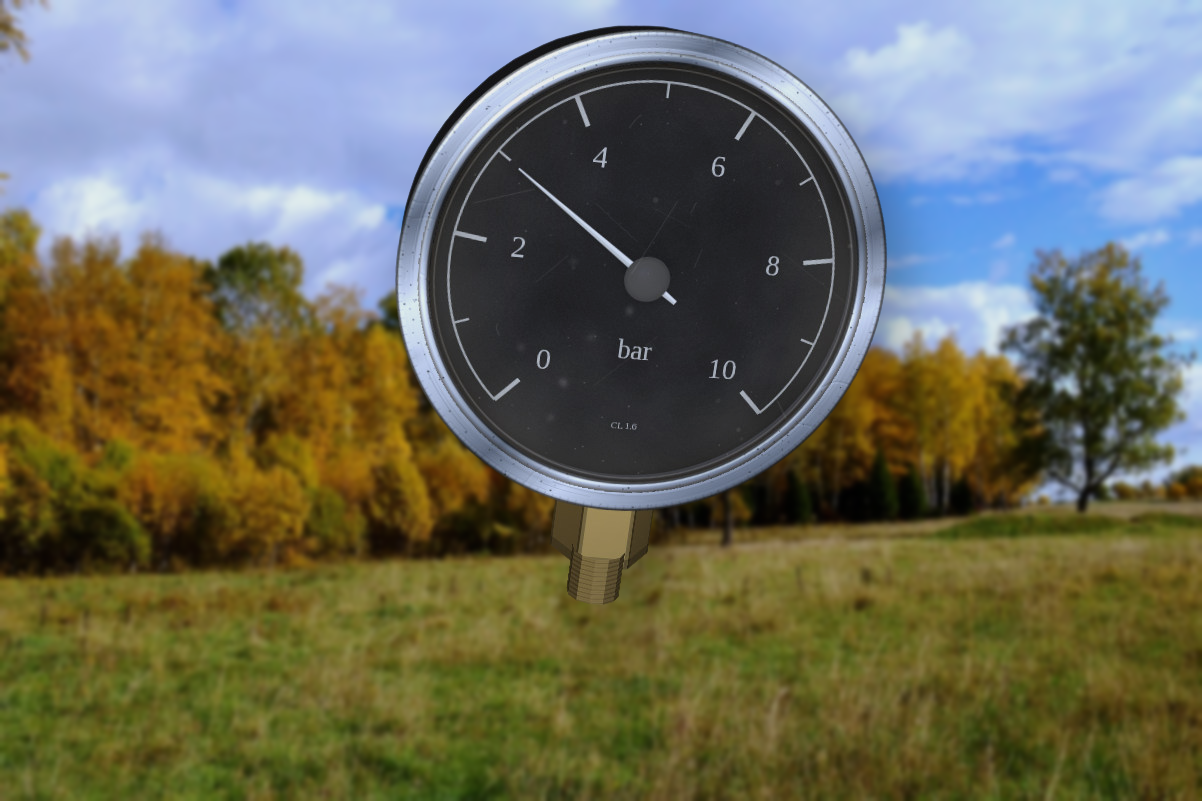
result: 3; bar
